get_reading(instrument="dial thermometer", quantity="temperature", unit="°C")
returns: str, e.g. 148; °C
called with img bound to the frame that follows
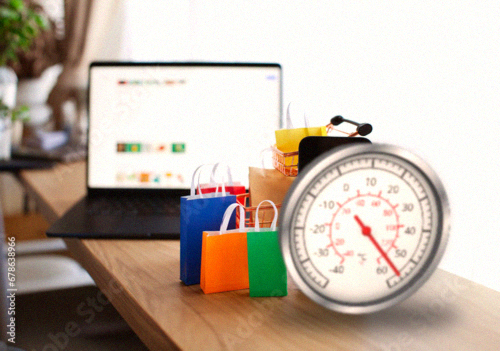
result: 56; °C
